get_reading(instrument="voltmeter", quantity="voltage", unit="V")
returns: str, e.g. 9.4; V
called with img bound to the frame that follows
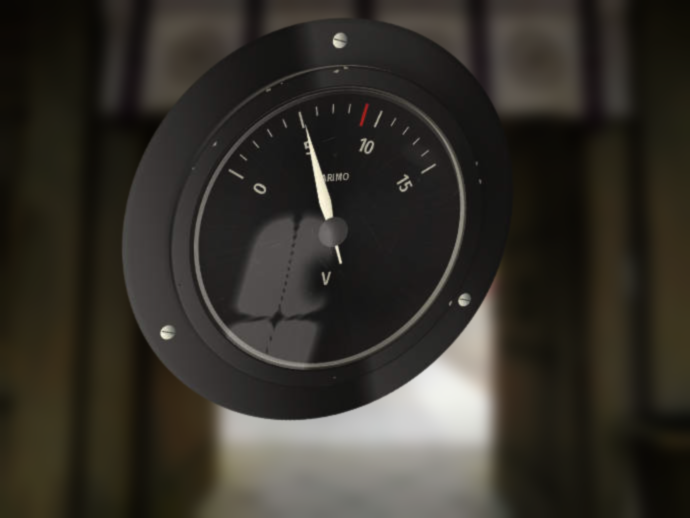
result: 5; V
